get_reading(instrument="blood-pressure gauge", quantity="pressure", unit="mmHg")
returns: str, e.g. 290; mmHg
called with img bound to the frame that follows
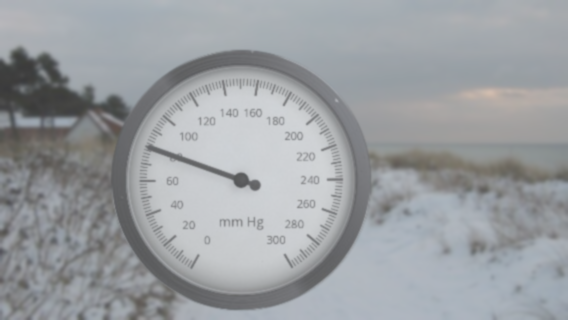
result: 80; mmHg
